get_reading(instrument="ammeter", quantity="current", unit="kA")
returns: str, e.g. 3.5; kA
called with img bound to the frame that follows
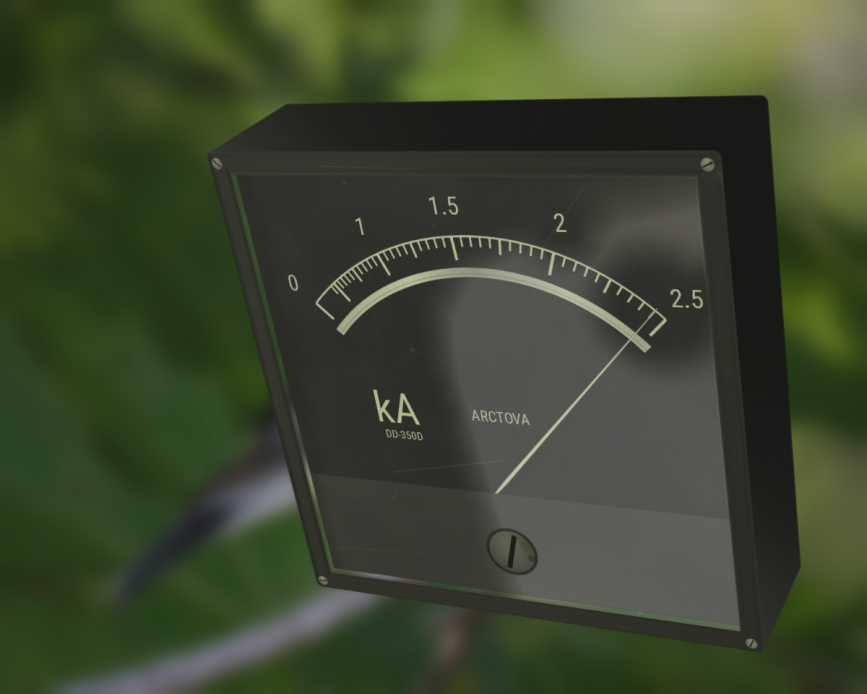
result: 2.45; kA
